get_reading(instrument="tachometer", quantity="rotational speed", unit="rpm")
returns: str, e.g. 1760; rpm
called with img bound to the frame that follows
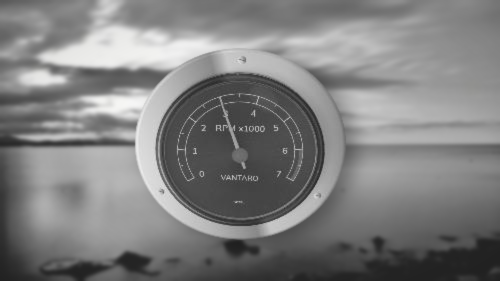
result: 3000; rpm
